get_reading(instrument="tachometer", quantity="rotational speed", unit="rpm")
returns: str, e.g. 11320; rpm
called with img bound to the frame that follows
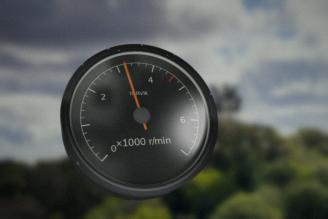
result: 3200; rpm
